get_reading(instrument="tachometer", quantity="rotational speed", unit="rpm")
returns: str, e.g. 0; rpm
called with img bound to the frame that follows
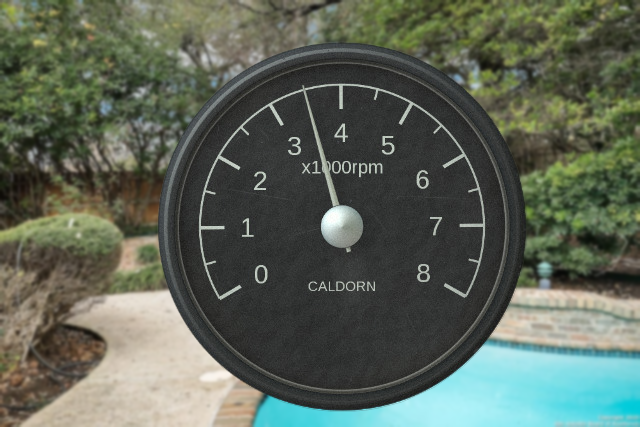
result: 3500; rpm
